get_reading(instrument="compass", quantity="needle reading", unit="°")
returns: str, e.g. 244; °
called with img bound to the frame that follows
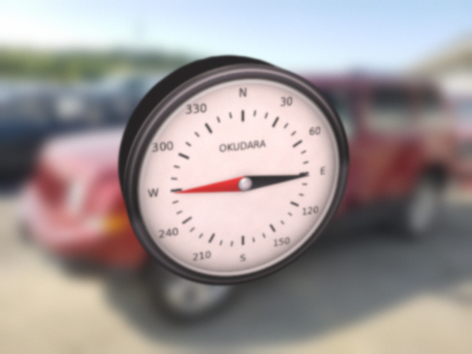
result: 270; °
